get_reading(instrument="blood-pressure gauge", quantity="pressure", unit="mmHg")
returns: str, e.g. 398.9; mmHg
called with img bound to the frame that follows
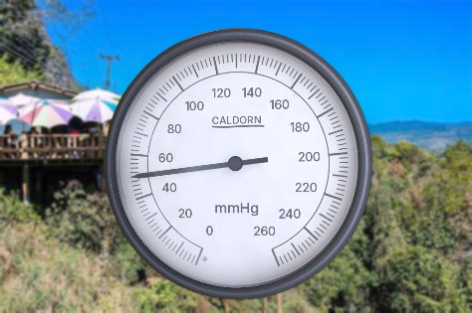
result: 50; mmHg
